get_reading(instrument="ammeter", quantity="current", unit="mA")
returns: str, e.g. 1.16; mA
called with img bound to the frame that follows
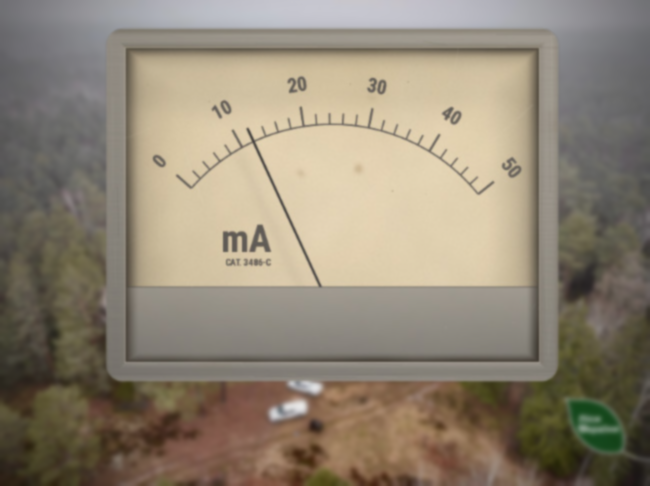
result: 12; mA
